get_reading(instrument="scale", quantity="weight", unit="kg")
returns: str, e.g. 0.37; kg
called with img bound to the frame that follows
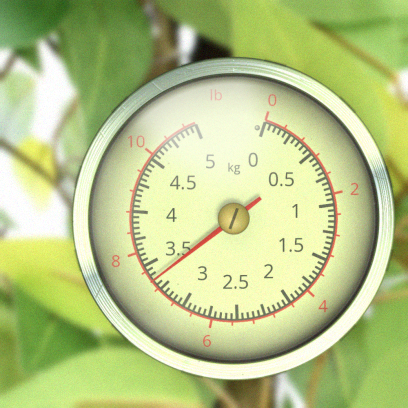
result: 3.35; kg
